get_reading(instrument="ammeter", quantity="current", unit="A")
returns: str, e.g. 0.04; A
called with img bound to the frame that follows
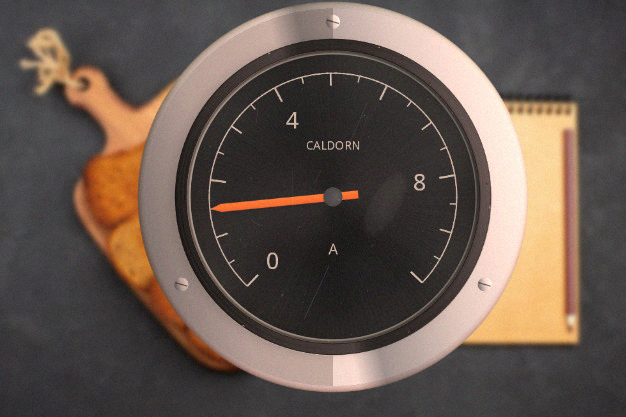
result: 1.5; A
